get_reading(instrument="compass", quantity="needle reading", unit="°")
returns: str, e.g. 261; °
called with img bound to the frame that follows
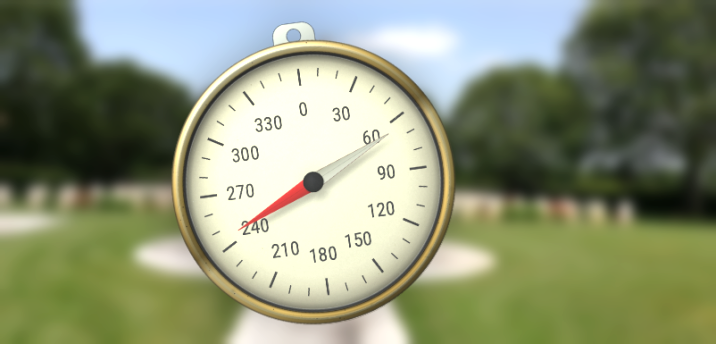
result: 245; °
